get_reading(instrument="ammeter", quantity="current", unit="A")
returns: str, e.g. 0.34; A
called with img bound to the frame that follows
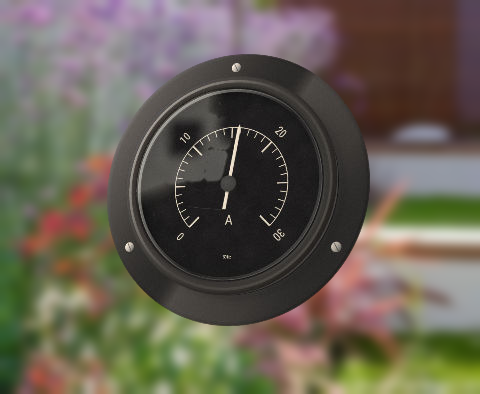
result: 16; A
